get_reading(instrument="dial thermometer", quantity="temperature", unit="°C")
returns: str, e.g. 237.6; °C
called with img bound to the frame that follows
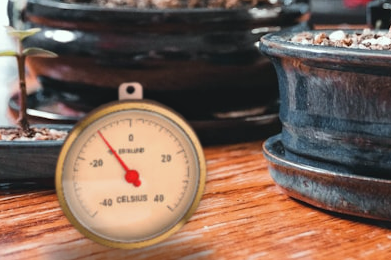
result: -10; °C
